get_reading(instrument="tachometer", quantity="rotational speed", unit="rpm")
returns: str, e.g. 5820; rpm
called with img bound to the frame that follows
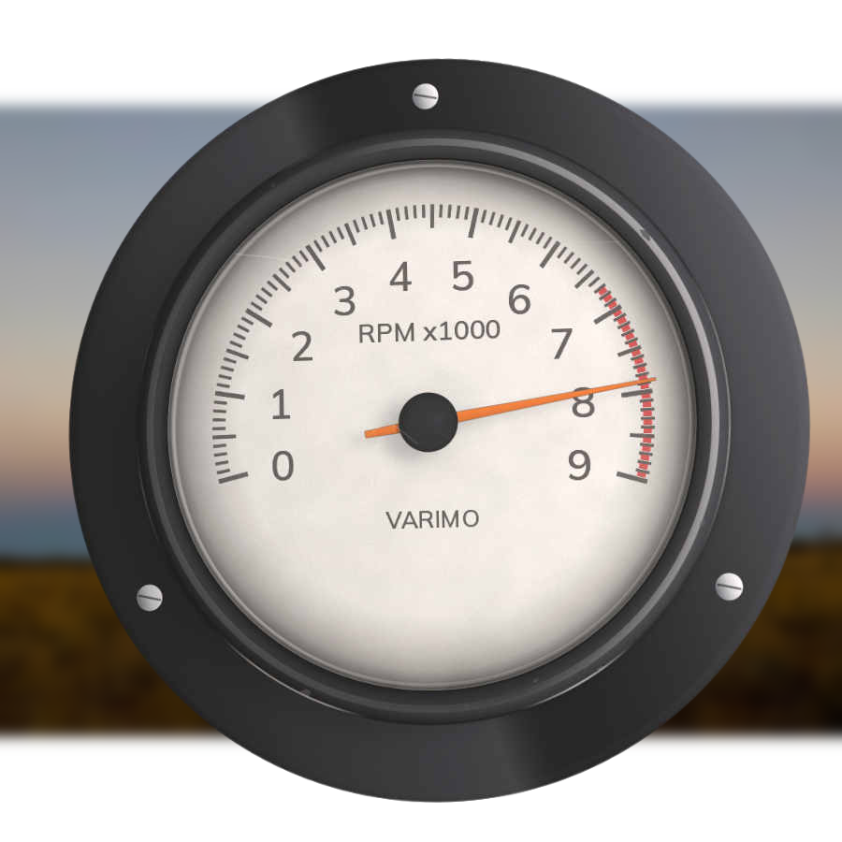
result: 7900; rpm
